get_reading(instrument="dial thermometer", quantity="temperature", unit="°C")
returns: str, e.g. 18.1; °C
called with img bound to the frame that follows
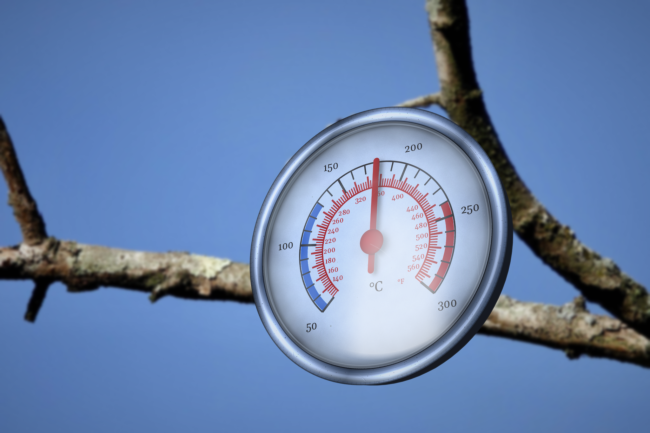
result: 180; °C
